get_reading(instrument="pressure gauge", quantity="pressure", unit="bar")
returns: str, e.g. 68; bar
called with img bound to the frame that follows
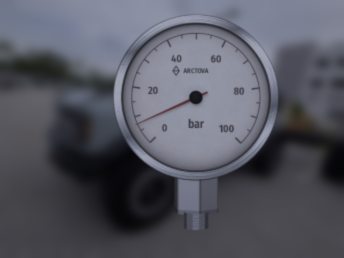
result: 7.5; bar
